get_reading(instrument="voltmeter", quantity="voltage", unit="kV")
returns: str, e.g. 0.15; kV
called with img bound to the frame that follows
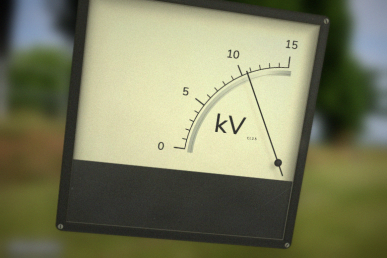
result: 10.5; kV
